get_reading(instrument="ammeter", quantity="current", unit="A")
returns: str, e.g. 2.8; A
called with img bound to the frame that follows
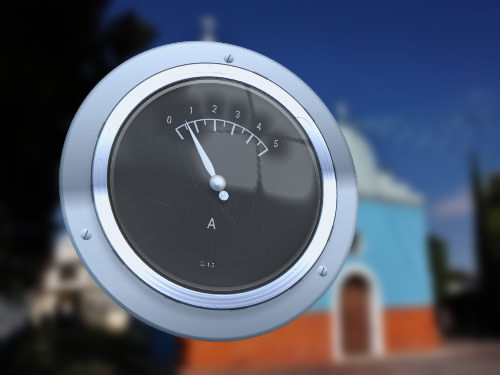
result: 0.5; A
